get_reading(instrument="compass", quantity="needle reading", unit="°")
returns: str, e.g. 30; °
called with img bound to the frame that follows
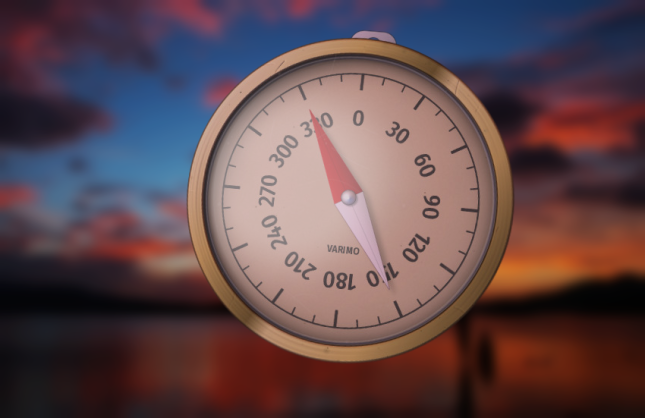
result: 330; °
